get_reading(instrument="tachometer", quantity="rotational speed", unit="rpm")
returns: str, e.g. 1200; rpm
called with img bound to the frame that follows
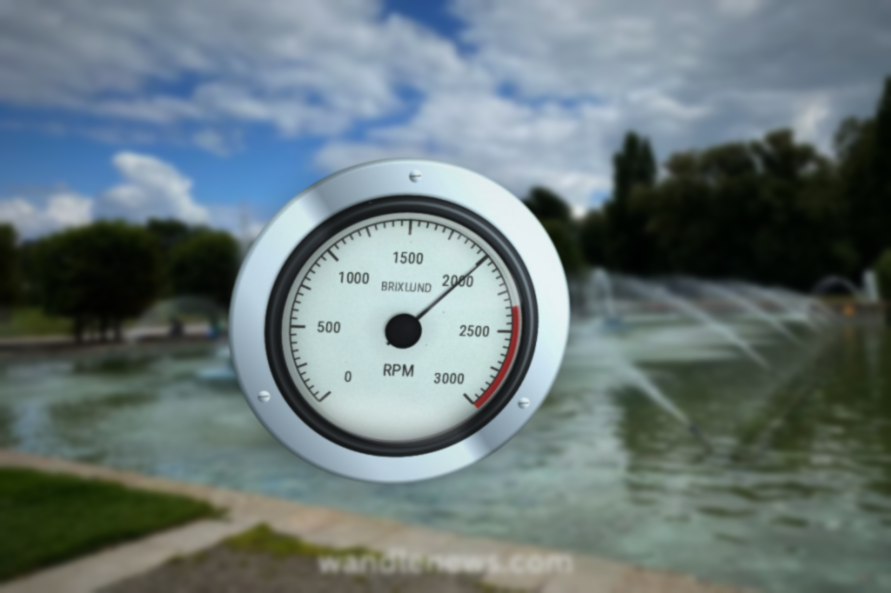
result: 2000; rpm
